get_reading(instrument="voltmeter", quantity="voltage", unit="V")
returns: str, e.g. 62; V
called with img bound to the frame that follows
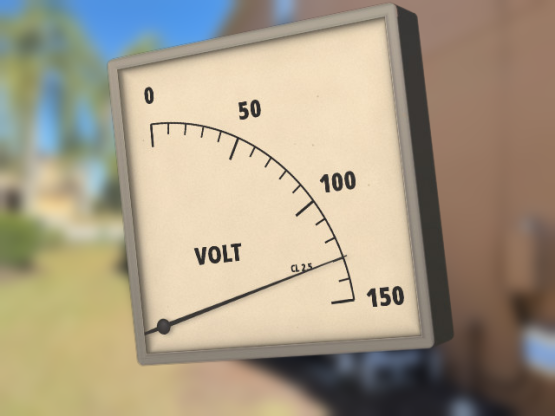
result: 130; V
